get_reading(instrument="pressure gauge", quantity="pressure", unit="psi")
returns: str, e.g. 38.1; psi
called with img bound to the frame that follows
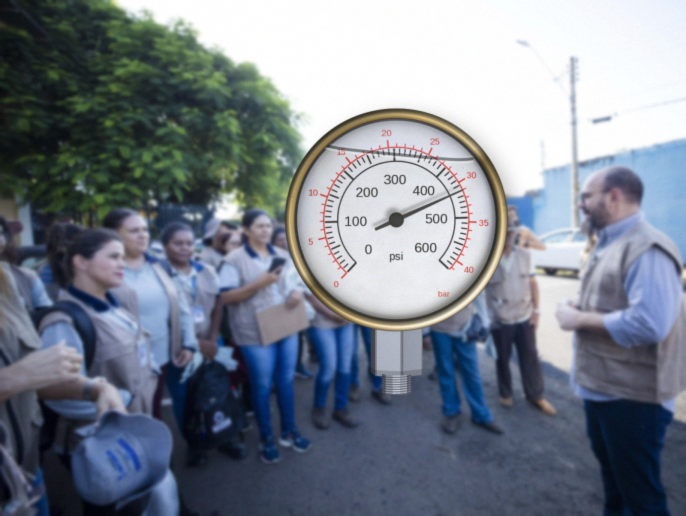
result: 450; psi
